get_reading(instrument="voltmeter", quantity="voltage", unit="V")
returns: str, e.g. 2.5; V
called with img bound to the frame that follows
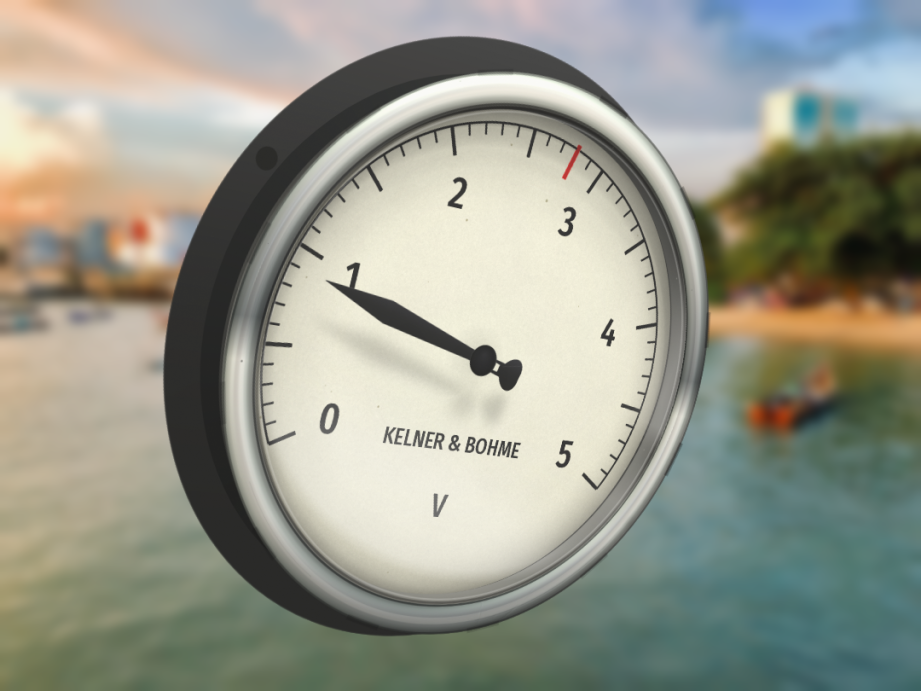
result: 0.9; V
